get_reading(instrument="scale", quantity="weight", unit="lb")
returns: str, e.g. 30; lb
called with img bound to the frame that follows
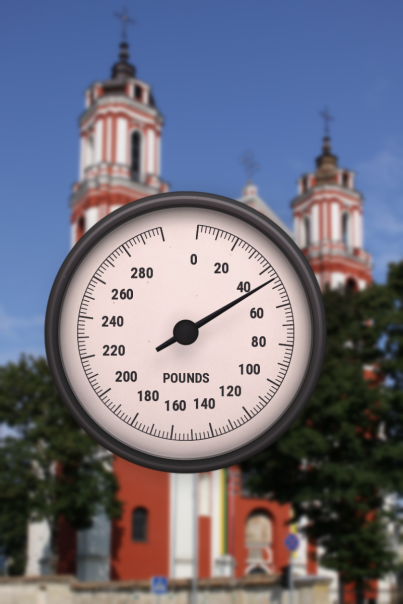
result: 46; lb
